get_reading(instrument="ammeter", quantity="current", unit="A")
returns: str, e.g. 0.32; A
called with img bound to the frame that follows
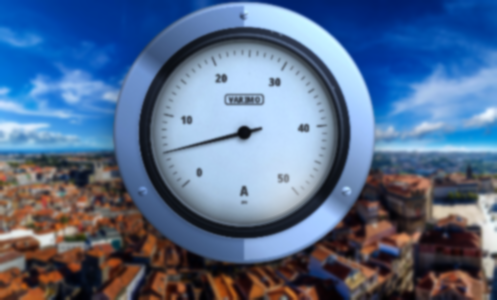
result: 5; A
